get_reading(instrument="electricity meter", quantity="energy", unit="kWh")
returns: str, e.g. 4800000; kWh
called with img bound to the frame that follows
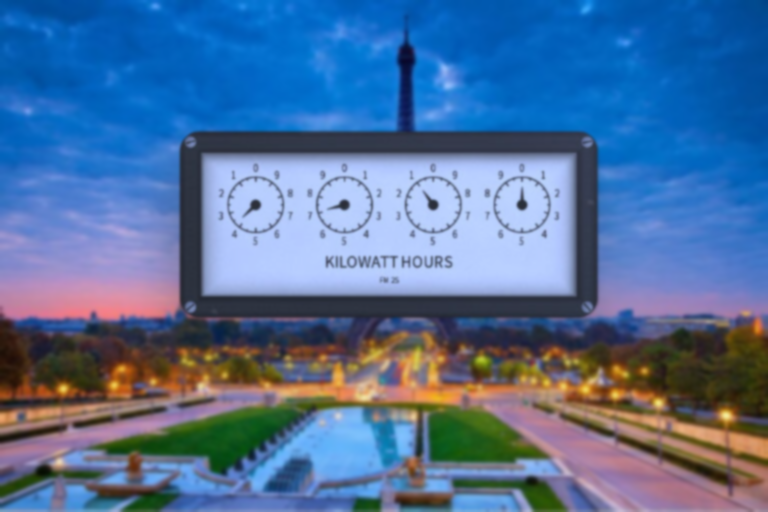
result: 3710; kWh
